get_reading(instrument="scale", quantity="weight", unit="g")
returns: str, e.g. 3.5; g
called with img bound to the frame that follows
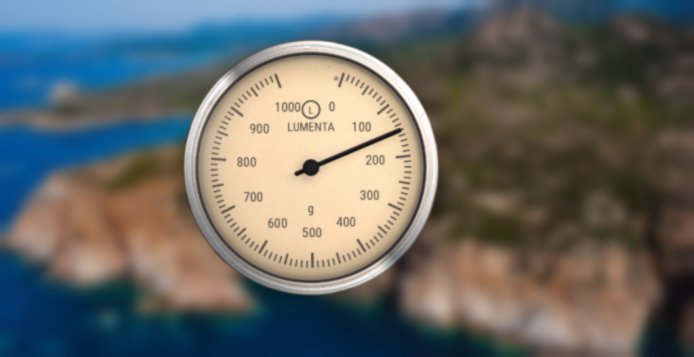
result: 150; g
